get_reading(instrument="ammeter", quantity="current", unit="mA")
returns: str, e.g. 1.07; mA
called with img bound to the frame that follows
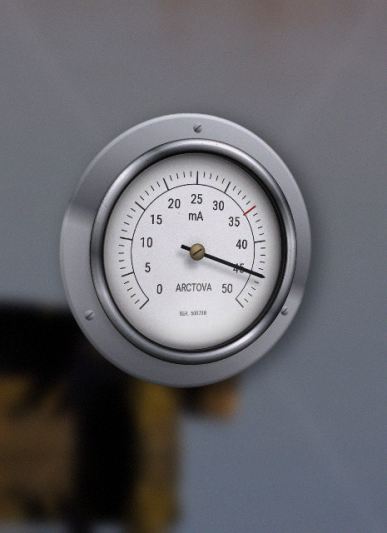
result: 45; mA
